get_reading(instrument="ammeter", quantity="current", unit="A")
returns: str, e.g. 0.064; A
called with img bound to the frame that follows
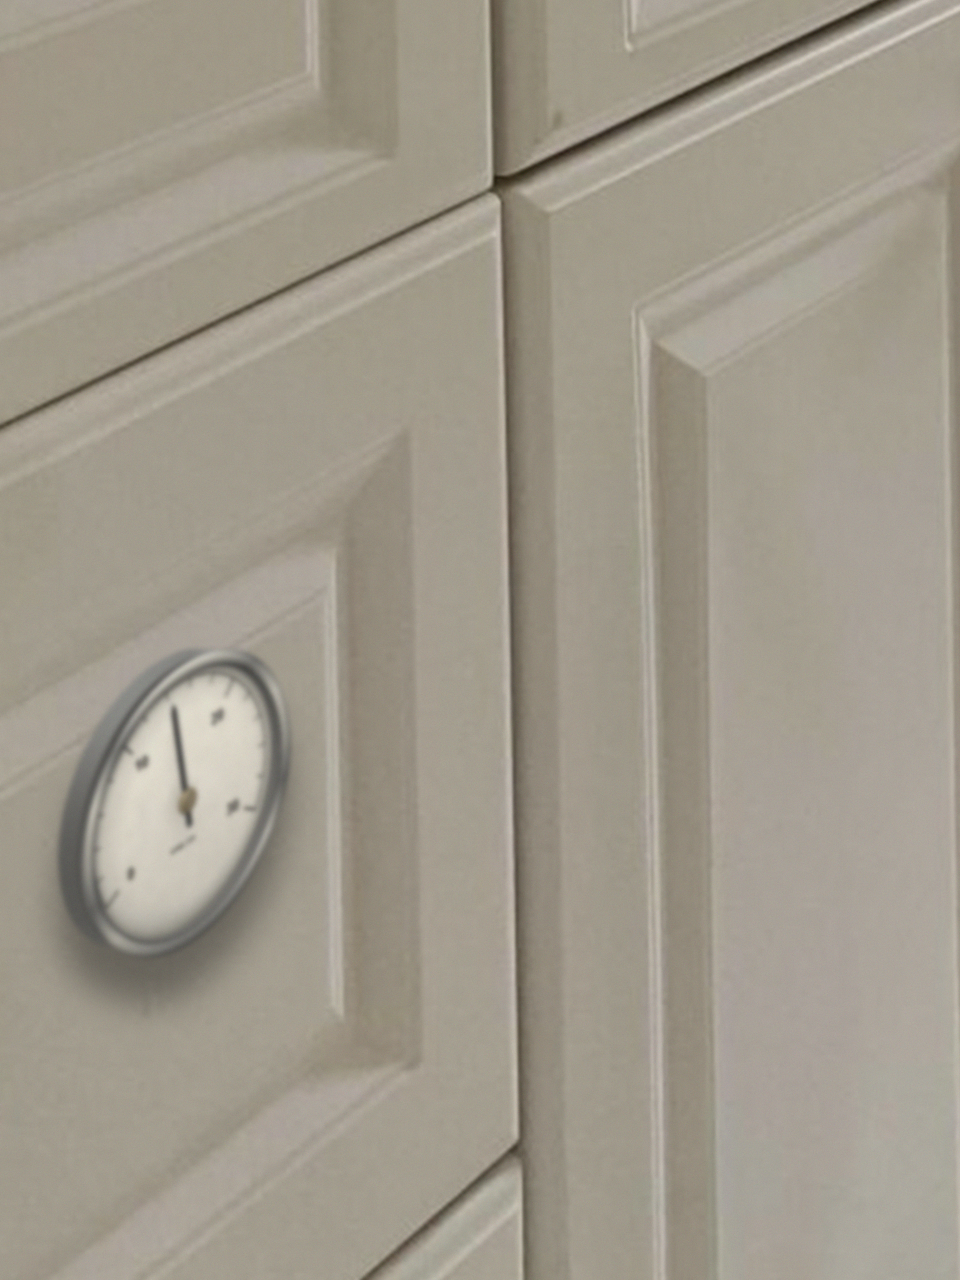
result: 14; A
